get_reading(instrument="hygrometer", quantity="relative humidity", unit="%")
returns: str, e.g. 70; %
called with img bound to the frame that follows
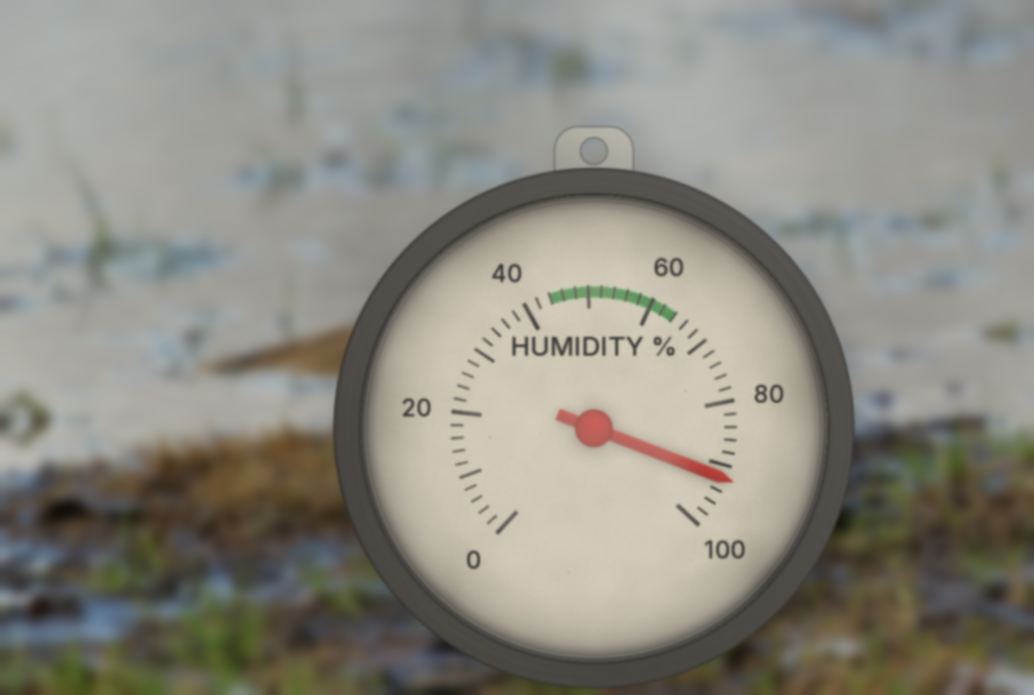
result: 92; %
